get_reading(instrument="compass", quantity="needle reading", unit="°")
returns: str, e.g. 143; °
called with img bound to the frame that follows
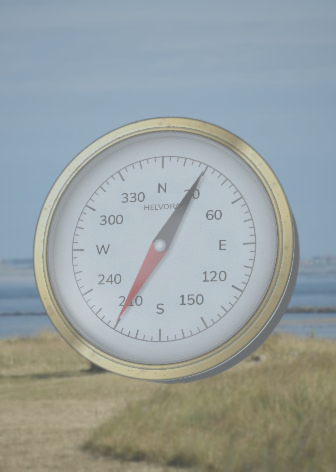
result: 210; °
